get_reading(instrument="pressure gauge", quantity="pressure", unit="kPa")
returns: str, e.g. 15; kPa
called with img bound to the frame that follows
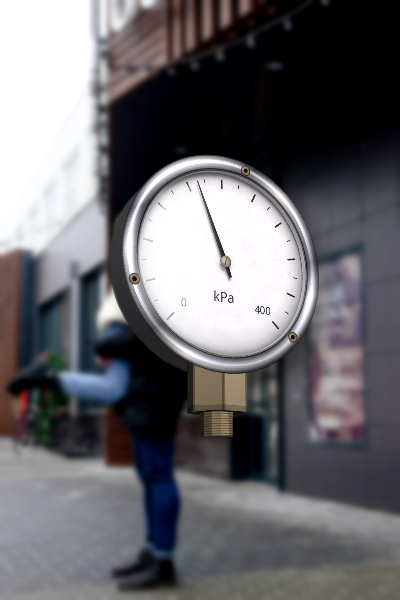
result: 170; kPa
